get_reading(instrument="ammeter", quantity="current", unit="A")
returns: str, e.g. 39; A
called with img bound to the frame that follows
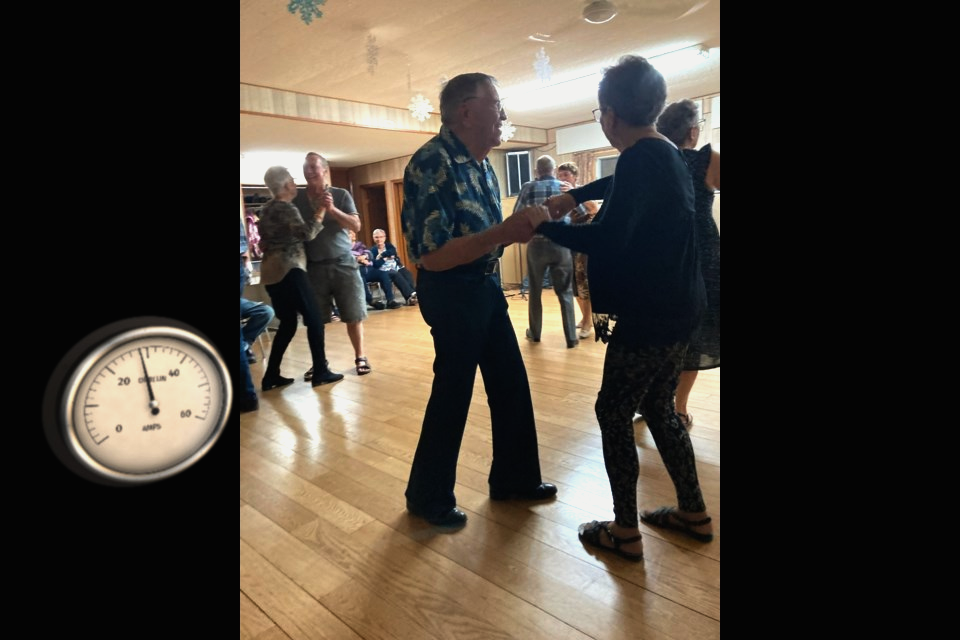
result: 28; A
